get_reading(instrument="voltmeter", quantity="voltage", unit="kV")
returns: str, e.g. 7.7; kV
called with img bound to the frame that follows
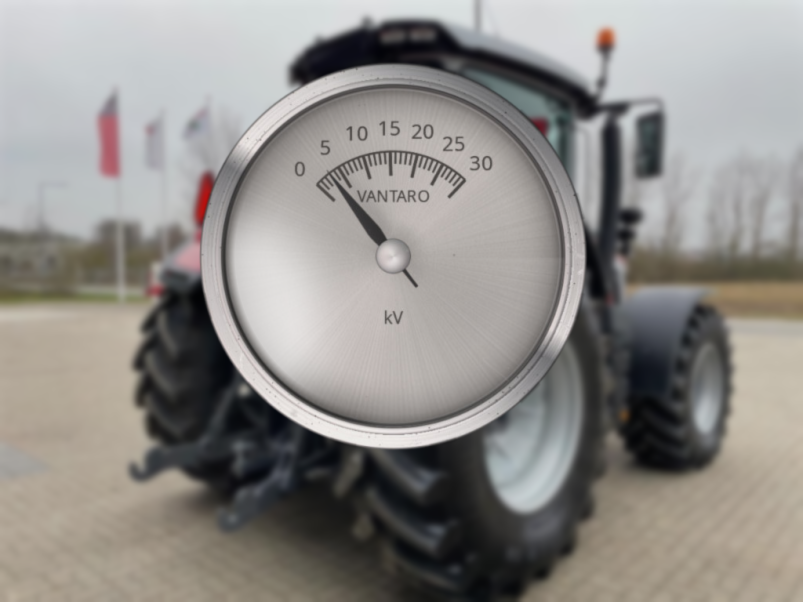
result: 3; kV
